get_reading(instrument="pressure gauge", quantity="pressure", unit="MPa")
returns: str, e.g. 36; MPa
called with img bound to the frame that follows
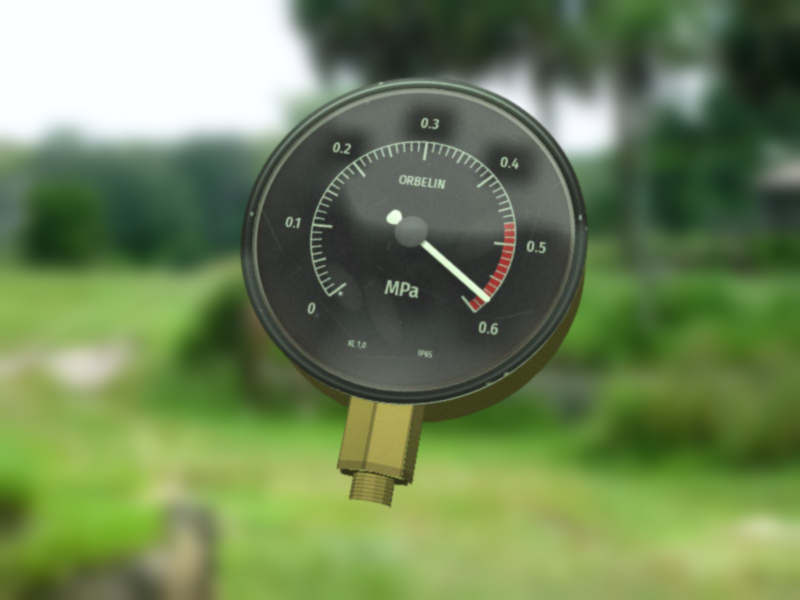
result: 0.58; MPa
